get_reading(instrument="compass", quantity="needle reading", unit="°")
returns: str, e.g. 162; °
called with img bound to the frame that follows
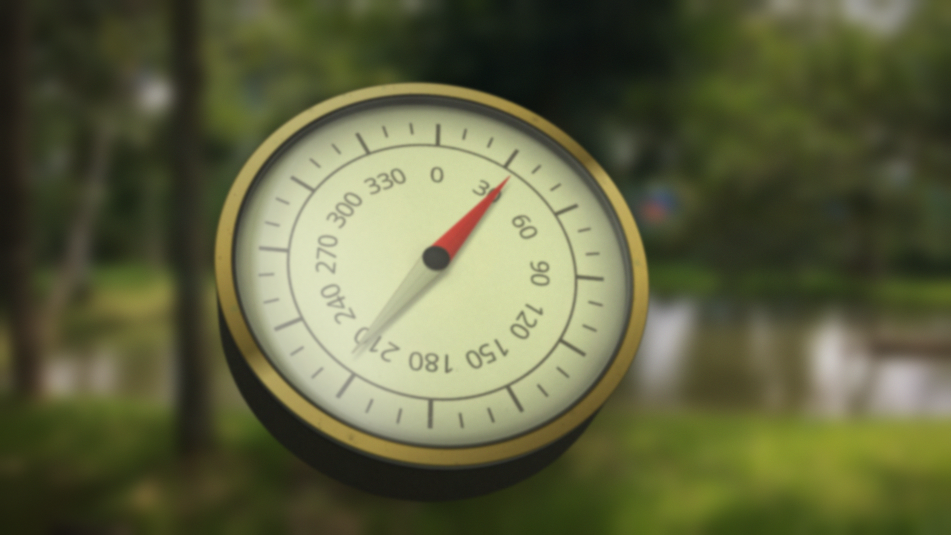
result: 35; °
